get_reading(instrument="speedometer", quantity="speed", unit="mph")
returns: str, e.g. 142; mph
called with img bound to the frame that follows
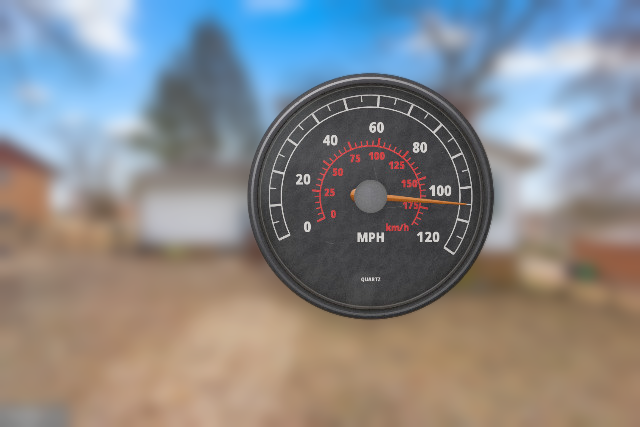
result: 105; mph
